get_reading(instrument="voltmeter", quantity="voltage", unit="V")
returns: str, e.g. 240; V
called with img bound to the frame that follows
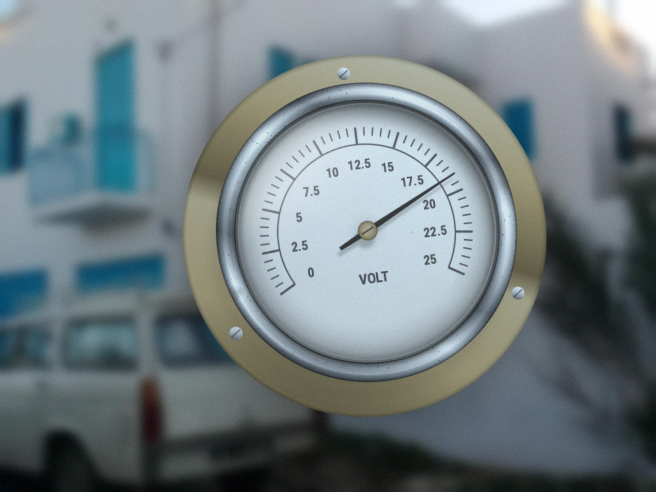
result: 19; V
